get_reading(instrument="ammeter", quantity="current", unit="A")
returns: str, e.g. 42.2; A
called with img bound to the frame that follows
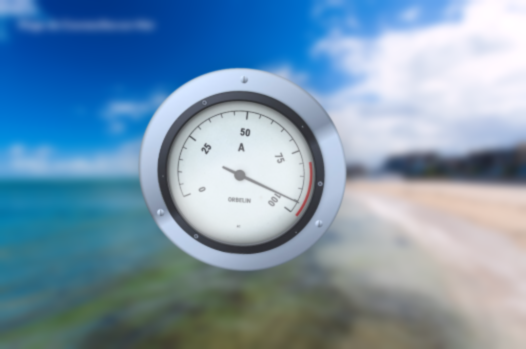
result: 95; A
